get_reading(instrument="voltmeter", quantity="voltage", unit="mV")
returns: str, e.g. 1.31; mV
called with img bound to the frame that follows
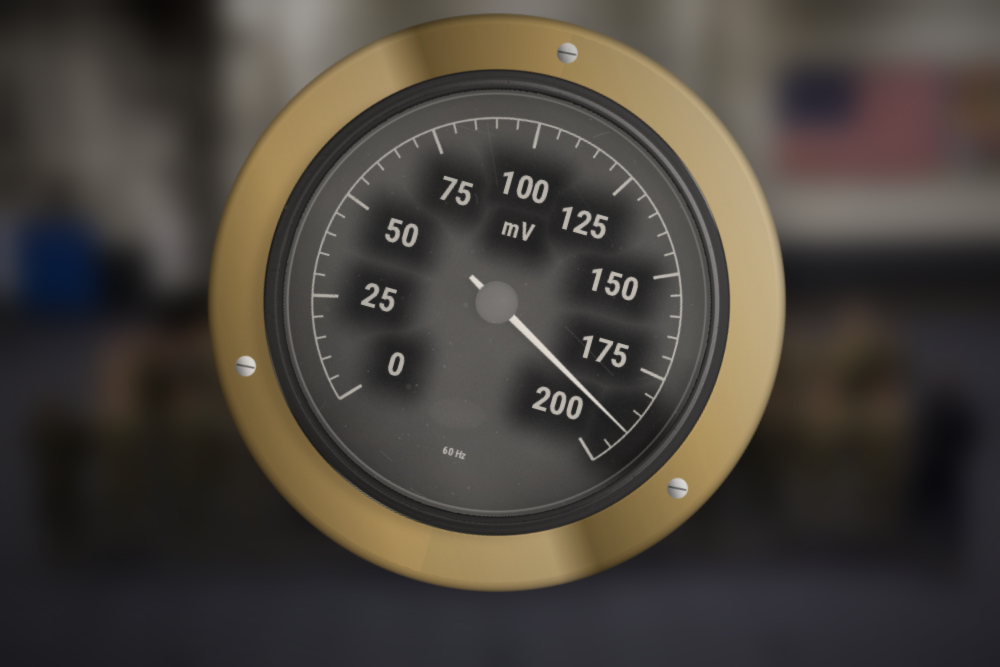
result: 190; mV
